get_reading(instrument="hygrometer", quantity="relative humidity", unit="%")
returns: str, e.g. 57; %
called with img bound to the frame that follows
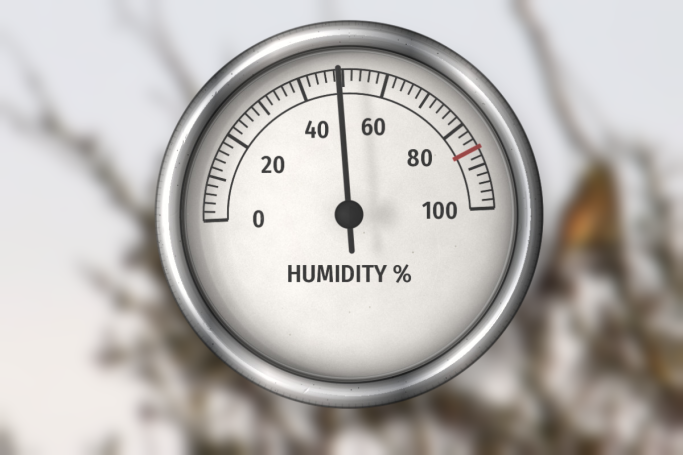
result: 49; %
